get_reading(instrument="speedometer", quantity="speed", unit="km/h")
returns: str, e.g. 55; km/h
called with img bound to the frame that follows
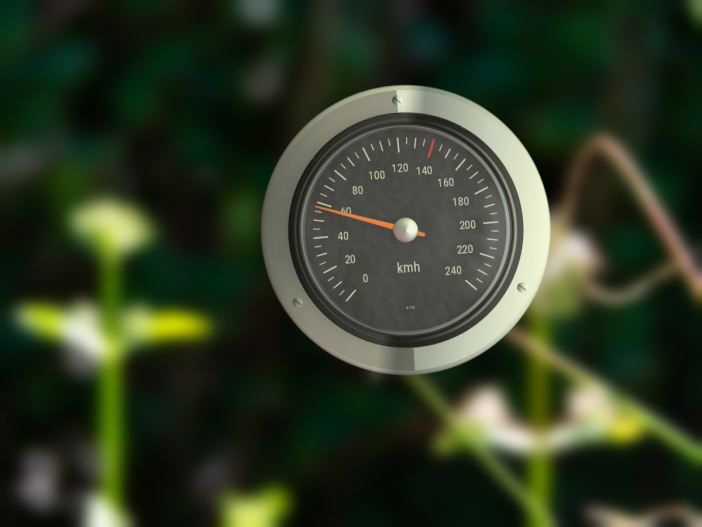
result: 57.5; km/h
